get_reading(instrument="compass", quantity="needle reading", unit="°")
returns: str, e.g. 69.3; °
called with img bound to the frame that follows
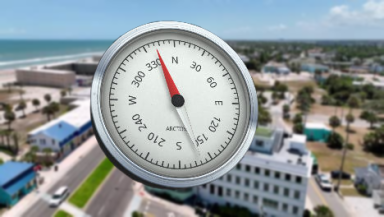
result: 340; °
